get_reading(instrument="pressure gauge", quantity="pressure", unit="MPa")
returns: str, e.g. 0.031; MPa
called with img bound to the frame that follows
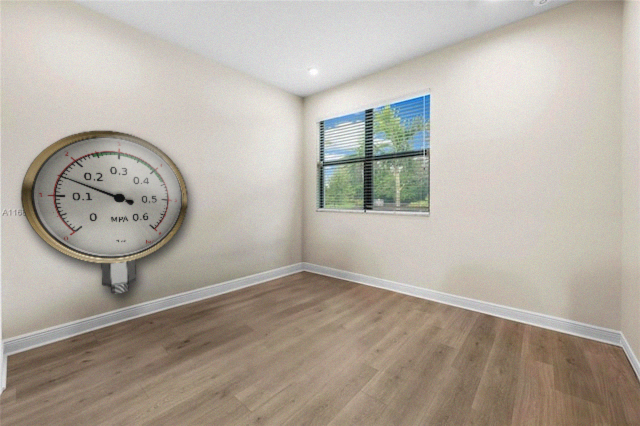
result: 0.15; MPa
